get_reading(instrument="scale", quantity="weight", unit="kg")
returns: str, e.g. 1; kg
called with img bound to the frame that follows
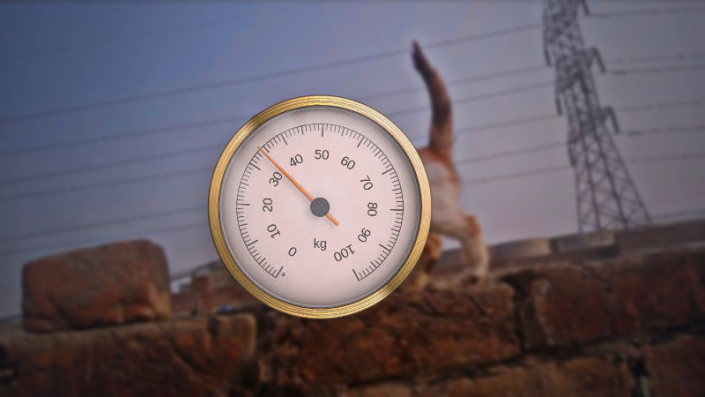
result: 34; kg
